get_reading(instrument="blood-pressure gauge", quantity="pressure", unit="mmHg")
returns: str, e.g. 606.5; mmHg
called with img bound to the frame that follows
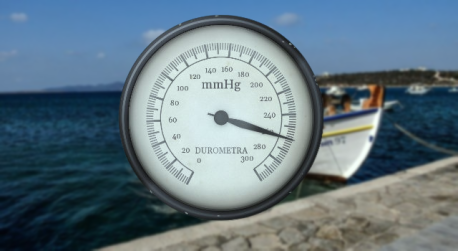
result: 260; mmHg
